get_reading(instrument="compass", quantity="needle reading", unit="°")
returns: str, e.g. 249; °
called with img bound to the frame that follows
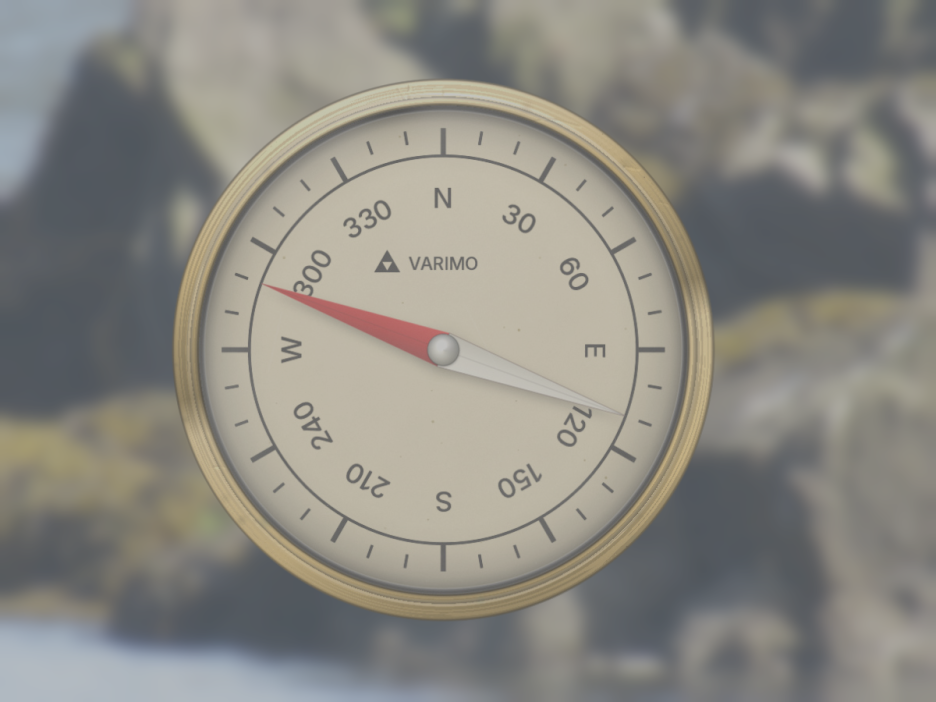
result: 290; °
